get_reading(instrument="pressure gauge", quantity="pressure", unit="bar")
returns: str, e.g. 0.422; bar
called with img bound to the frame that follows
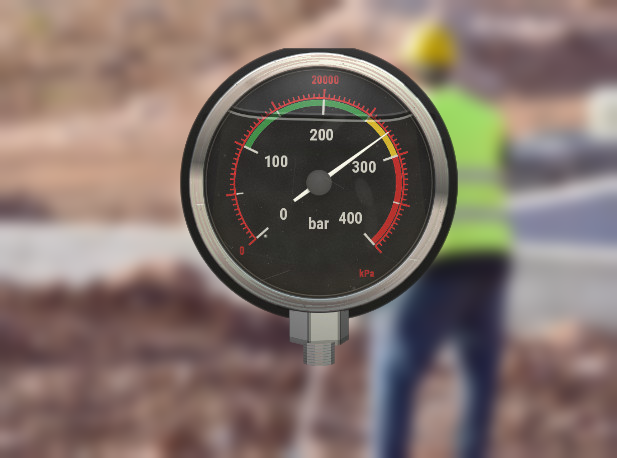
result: 275; bar
